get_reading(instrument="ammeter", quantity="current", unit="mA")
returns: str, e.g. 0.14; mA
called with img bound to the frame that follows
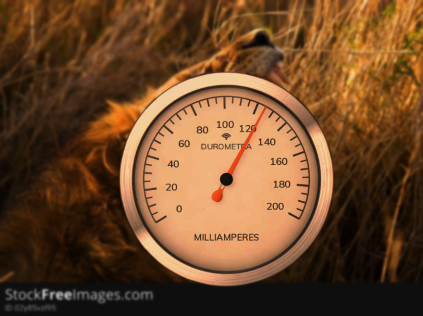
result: 125; mA
